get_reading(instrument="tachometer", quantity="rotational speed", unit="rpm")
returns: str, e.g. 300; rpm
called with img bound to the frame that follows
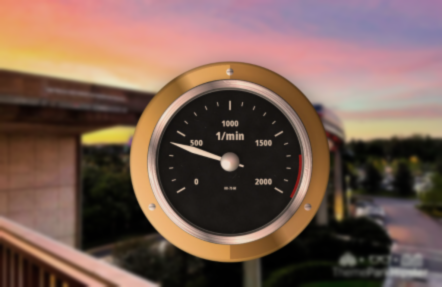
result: 400; rpm
